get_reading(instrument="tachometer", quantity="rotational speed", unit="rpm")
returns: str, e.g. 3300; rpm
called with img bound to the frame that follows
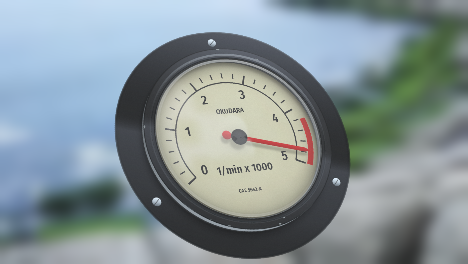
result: 4800; rpm
